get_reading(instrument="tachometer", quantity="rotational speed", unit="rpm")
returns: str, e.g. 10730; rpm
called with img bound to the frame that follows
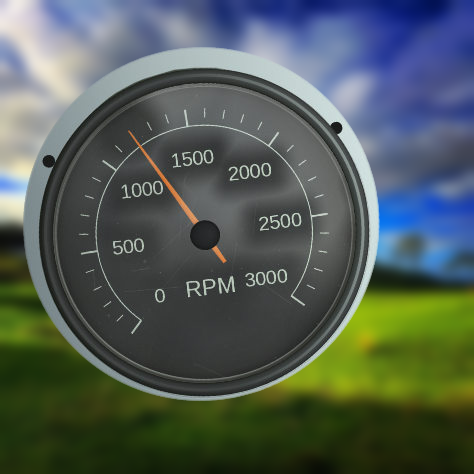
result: 1200; rpm
